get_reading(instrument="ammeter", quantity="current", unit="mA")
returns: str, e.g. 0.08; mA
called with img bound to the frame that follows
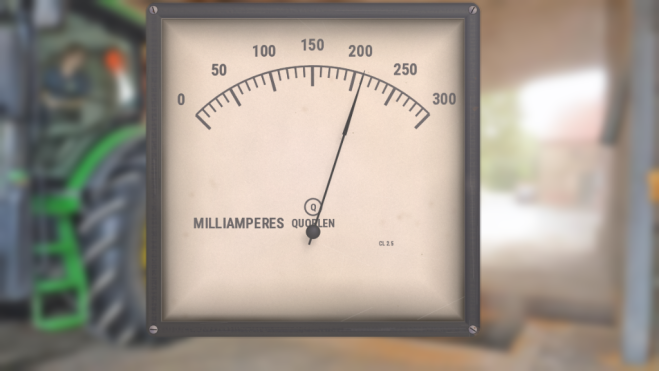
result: 210; mA
